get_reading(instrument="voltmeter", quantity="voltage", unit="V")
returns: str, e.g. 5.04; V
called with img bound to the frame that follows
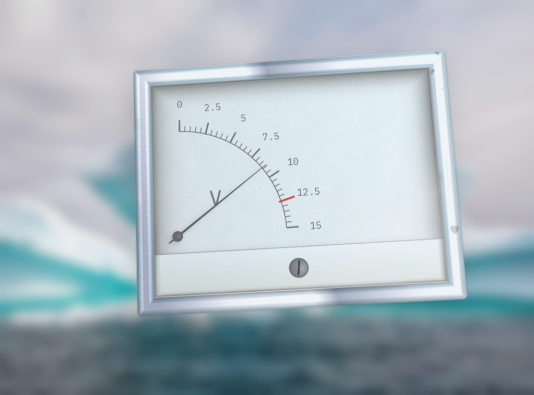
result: 9; V
